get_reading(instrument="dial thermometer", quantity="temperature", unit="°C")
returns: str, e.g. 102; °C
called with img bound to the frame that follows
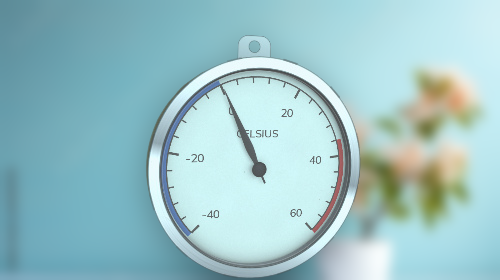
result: 0; °C
